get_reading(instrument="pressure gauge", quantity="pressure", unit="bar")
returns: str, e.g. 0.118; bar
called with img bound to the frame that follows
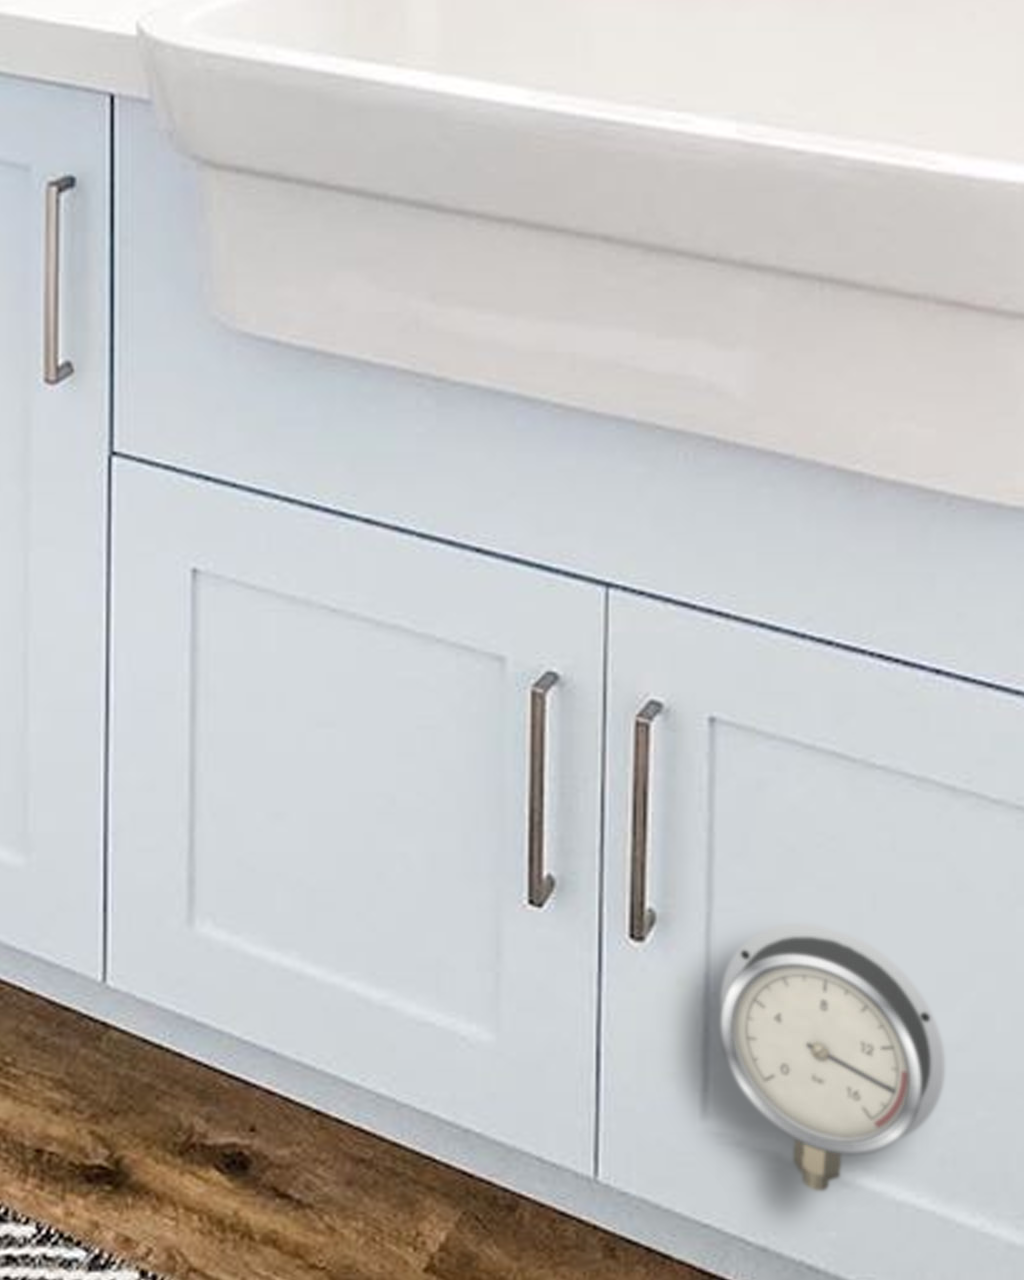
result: 14; bar
